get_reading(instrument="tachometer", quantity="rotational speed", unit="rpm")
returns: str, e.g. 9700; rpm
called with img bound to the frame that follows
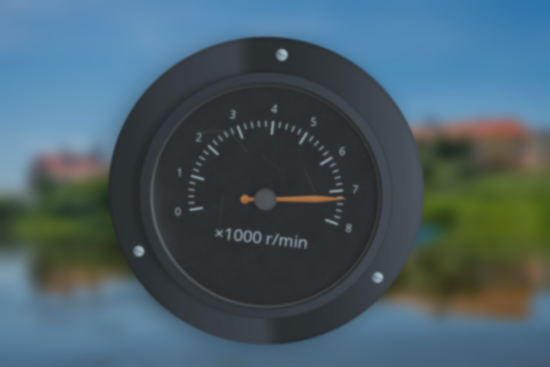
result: 7200; rpm
